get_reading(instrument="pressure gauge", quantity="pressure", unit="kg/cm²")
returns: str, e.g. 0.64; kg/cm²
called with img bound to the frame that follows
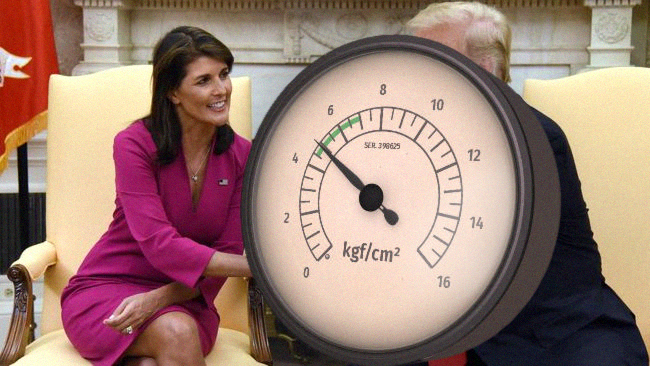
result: 5; kg/cm²
